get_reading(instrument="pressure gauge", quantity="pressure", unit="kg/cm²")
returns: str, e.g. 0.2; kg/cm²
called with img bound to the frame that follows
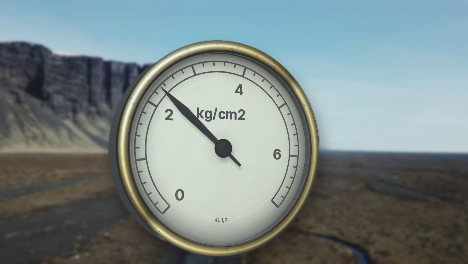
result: 2.3; kg/cm²
